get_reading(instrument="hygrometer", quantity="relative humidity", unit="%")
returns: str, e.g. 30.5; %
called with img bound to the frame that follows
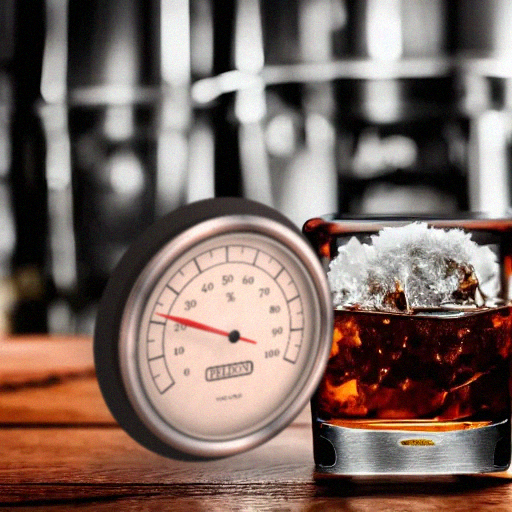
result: 22.5; %
